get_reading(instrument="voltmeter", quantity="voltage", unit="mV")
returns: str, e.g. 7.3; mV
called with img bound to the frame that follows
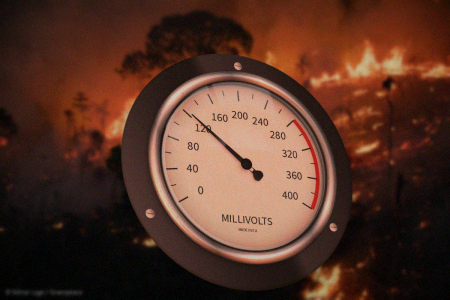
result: 120; mV
